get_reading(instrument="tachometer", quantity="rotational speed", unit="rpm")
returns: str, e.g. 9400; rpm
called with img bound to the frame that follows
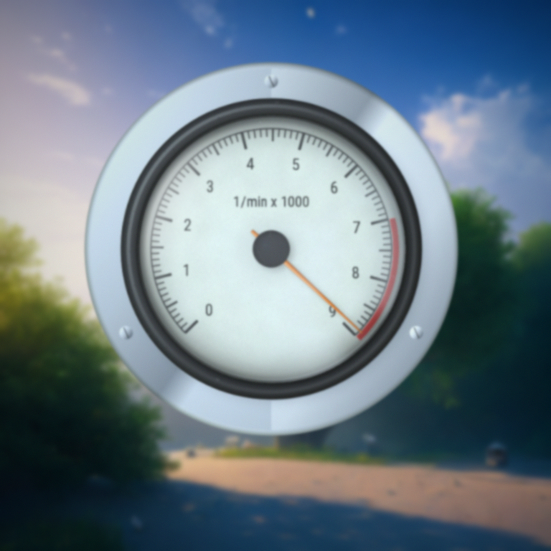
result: 8900; rpm
